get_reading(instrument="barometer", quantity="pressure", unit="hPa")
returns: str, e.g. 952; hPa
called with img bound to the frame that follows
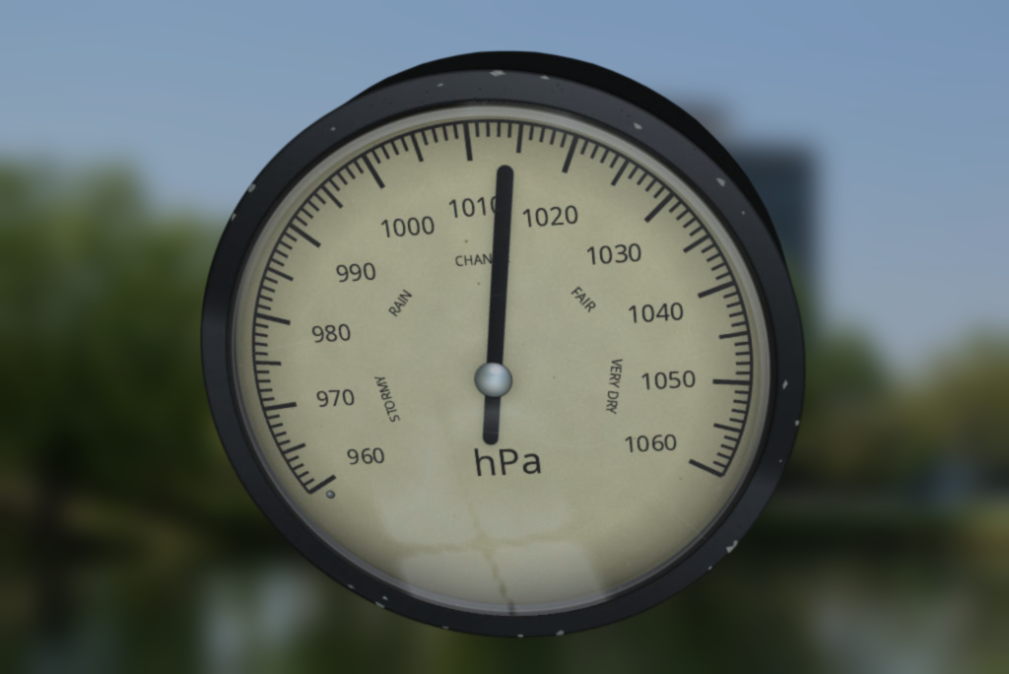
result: 1014; hPa
